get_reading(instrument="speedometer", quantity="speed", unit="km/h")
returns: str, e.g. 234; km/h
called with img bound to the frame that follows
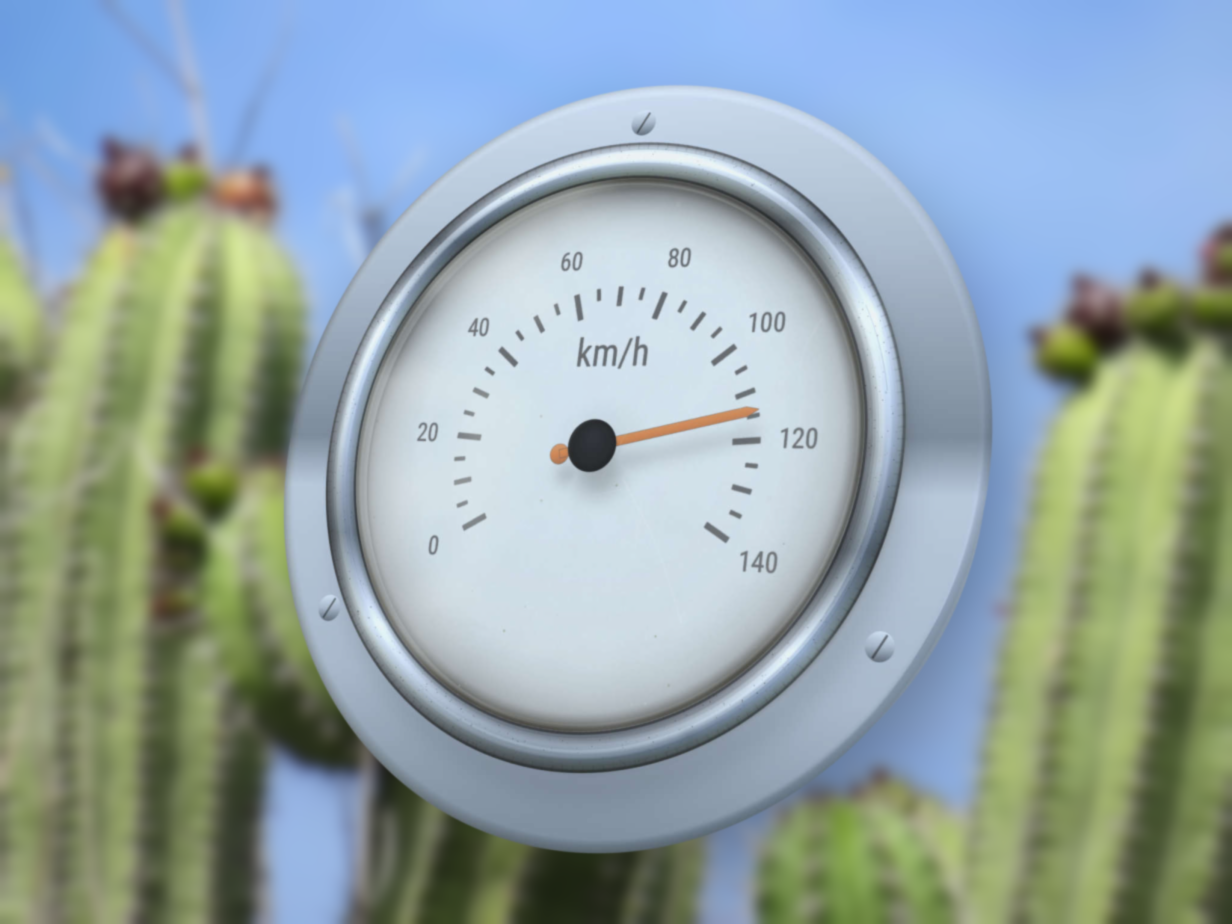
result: 115; km/h
